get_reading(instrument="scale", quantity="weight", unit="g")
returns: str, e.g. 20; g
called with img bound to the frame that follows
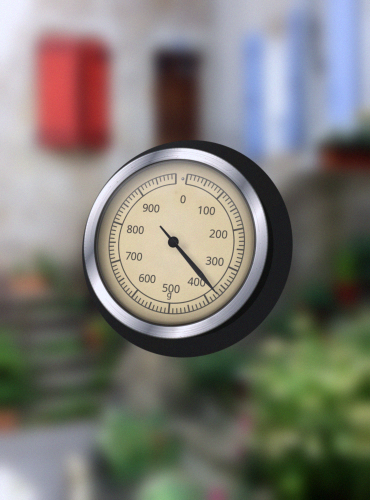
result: 370; g
